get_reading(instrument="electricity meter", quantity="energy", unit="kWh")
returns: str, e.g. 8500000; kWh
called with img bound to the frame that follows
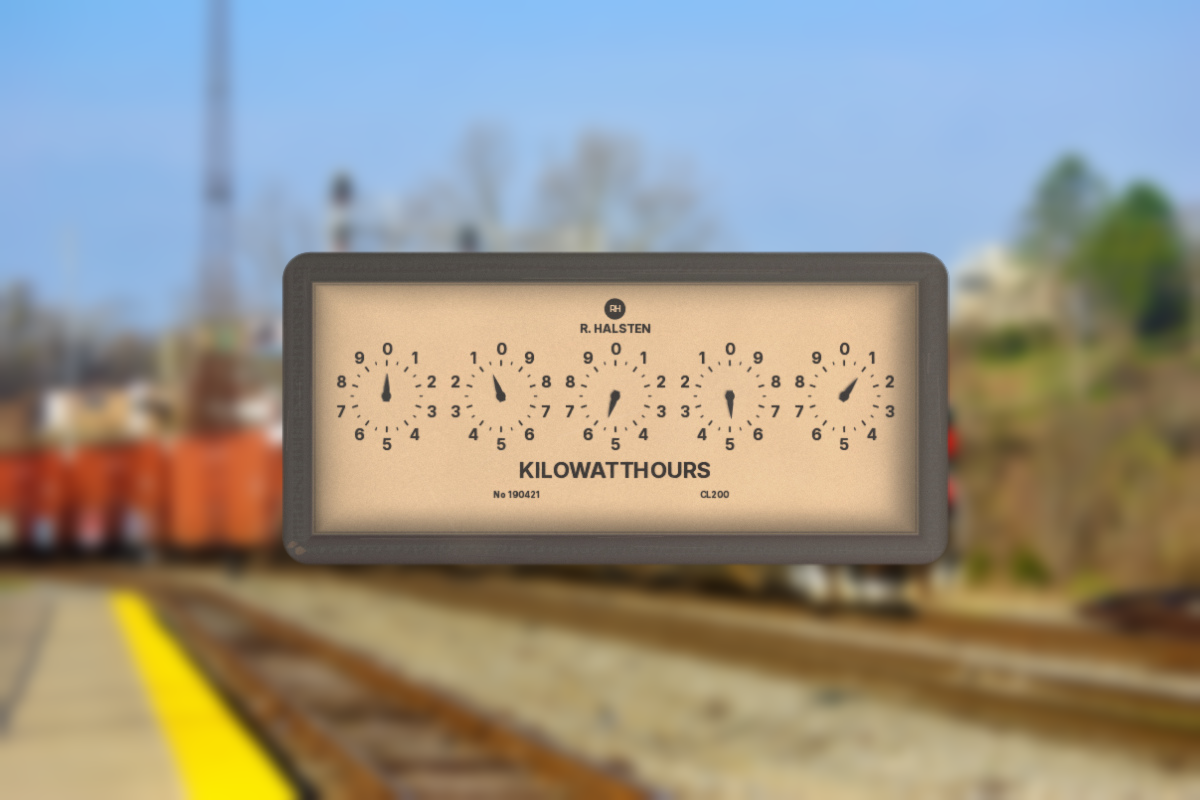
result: 551; kWh
